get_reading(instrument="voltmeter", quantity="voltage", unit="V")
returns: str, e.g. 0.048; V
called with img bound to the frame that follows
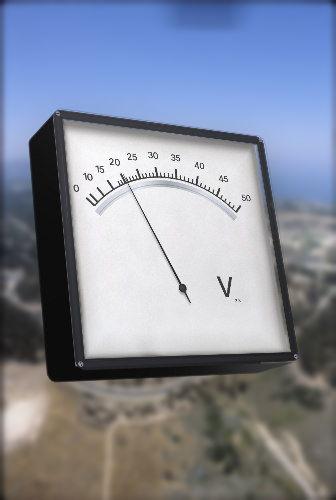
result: 20; V
